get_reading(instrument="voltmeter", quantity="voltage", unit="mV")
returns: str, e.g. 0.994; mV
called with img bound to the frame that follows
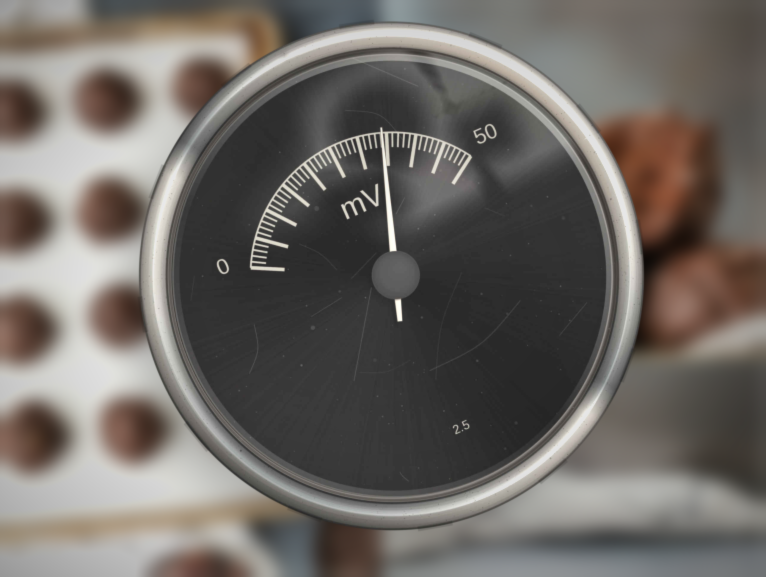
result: 34; mV
